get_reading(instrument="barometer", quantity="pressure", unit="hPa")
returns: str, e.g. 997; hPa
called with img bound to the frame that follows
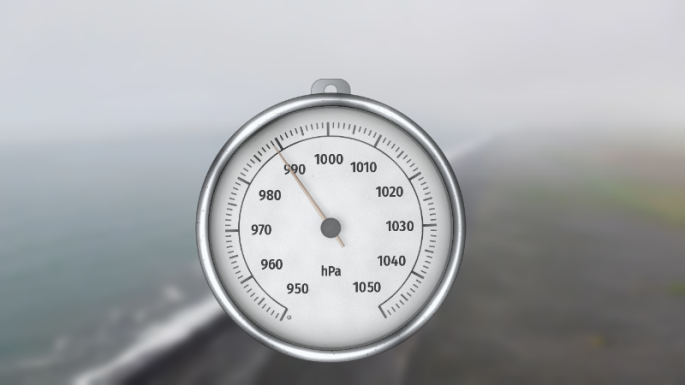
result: 989; hPa
